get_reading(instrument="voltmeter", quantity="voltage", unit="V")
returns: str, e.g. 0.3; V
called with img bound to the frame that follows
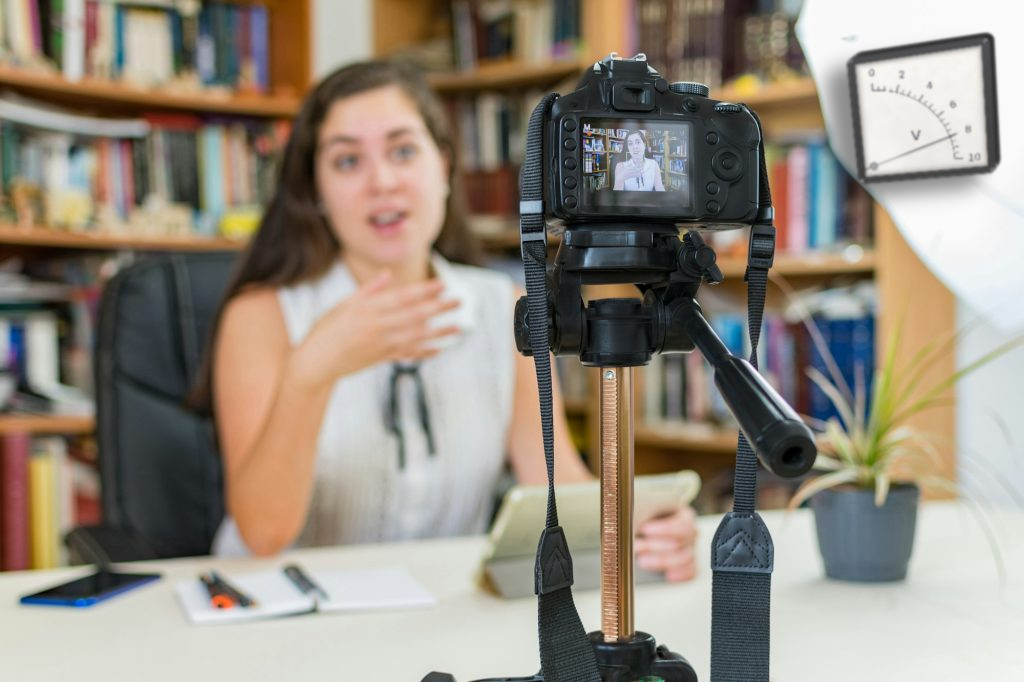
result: 8; V
